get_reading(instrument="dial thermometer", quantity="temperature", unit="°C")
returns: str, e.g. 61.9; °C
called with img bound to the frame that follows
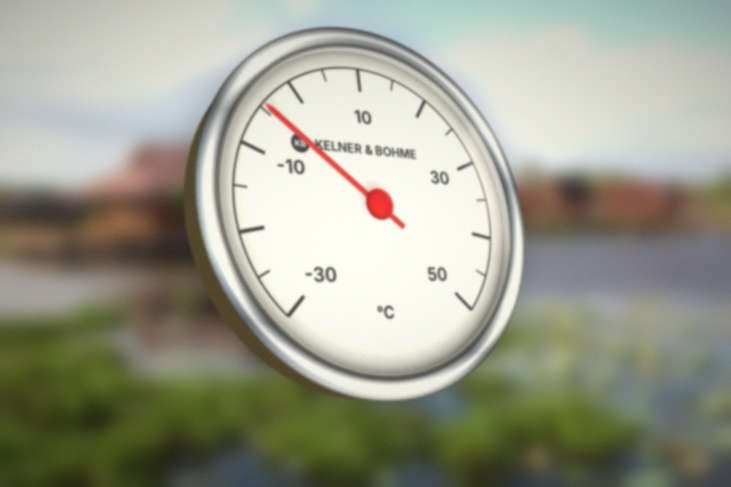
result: -5; °C
